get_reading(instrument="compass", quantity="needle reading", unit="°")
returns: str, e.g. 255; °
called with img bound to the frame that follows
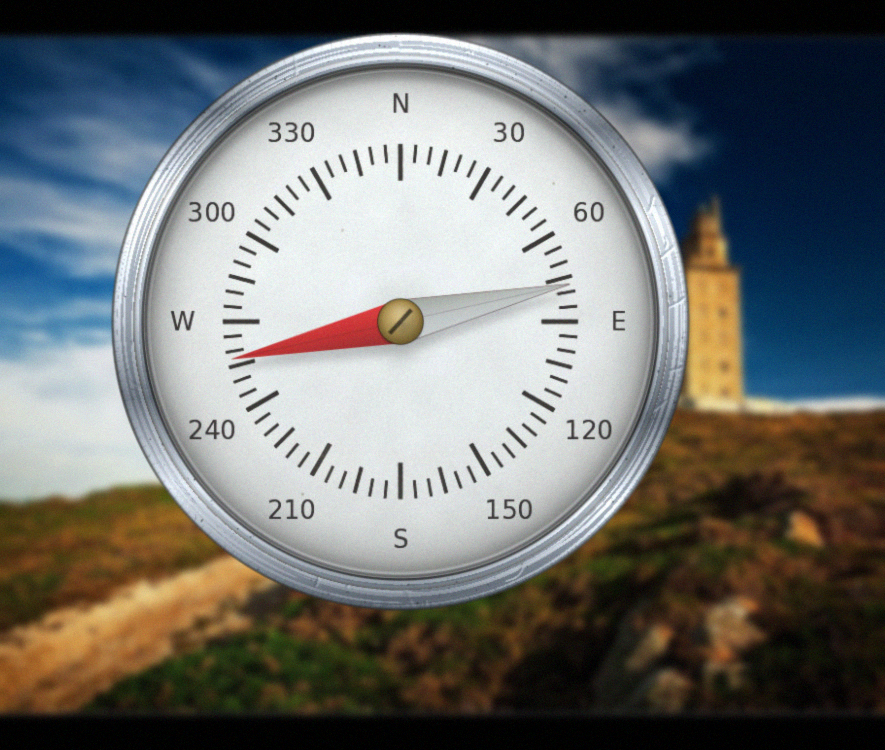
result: 257.5; °
